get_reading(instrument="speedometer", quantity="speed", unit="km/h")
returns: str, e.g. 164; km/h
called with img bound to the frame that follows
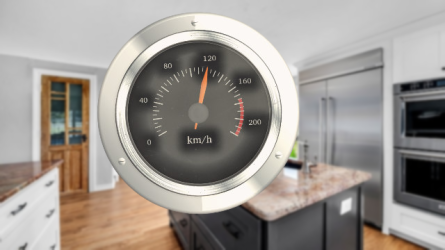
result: 120; km/h
